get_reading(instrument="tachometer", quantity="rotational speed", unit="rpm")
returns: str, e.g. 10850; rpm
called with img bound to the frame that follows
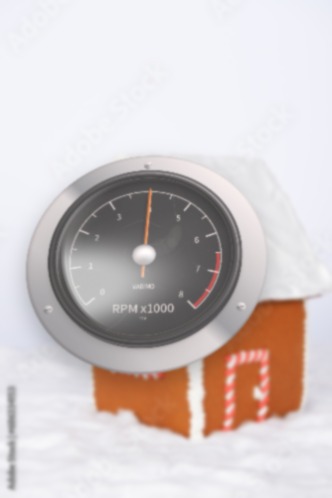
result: 4000; rpm
